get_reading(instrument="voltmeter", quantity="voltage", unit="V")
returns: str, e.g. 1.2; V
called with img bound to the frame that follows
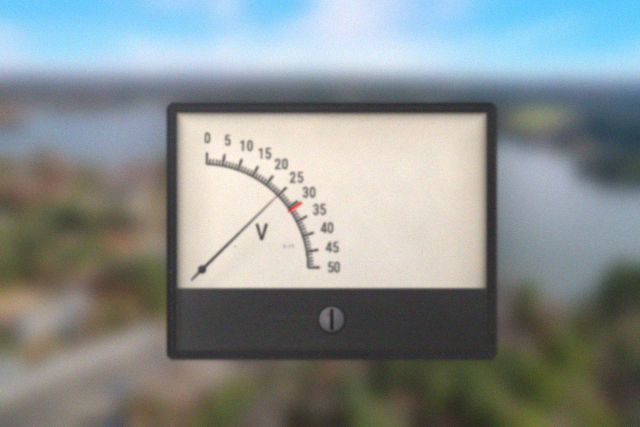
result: 25; V
